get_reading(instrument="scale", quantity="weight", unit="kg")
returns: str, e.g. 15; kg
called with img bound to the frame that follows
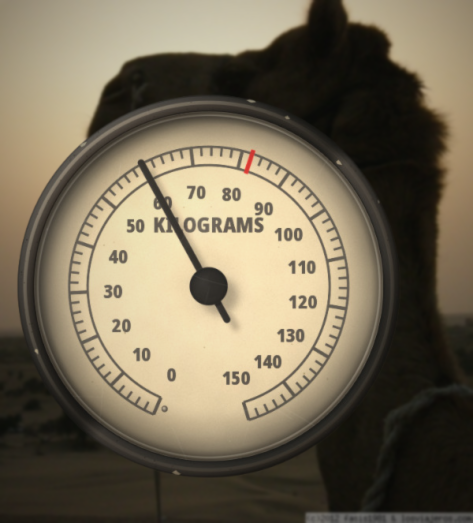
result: 60; kg
